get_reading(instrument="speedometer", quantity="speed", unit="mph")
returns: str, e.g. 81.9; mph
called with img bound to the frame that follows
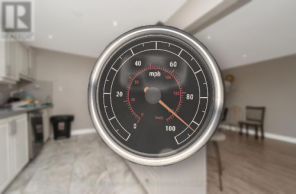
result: 92.5; mph
